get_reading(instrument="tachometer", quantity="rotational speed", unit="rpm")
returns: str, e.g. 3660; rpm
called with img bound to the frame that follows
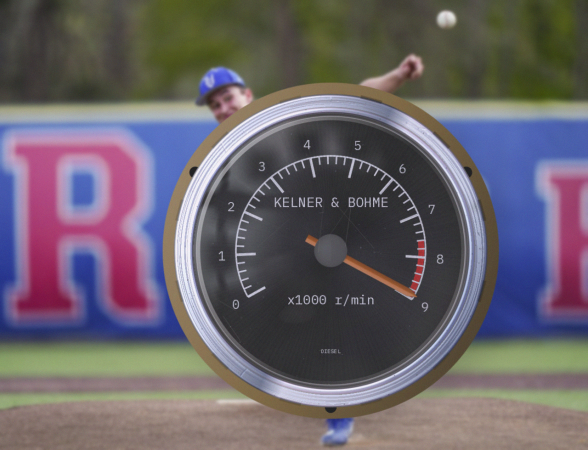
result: 8900; rpm
